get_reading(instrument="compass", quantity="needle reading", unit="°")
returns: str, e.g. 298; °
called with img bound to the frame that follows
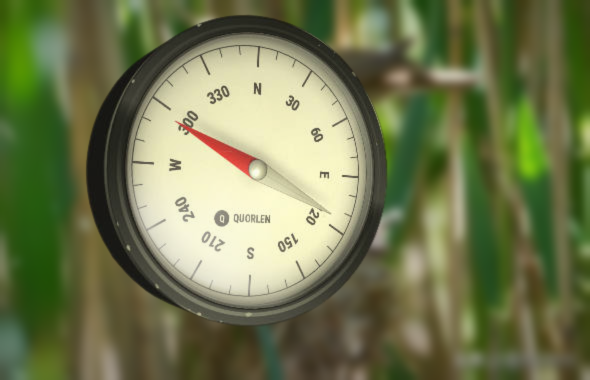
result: 295; °
